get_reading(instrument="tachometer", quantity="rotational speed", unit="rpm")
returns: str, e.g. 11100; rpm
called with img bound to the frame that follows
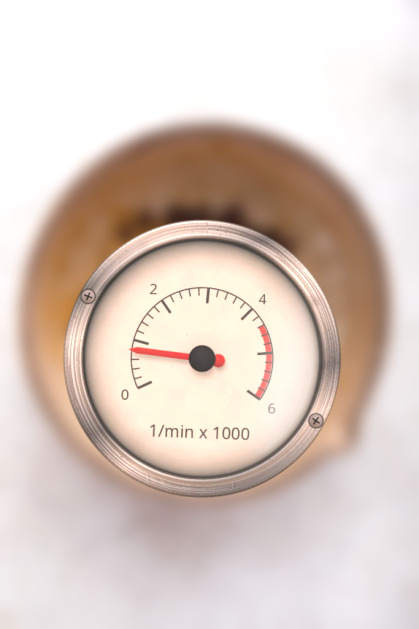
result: 800; rpm
